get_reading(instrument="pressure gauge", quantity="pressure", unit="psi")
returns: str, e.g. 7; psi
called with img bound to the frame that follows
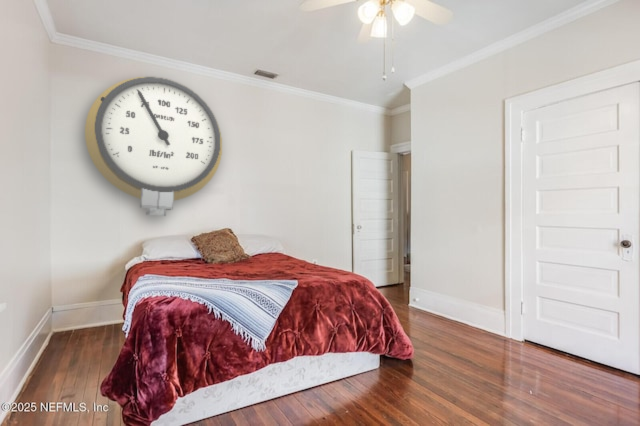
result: 75; psi
